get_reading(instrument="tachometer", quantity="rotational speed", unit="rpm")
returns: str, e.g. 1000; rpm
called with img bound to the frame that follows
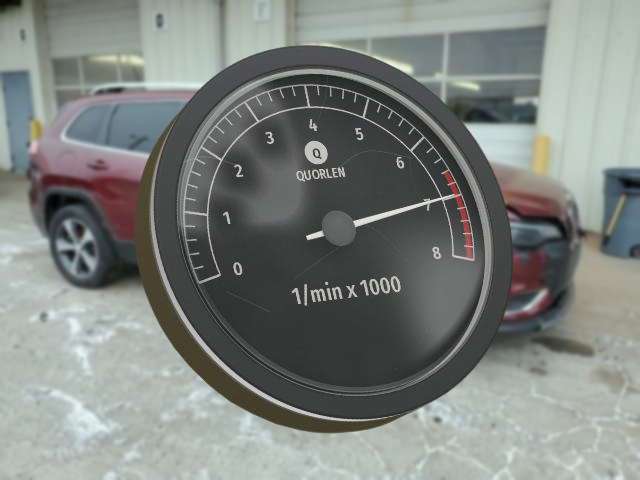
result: 7000; rpm
